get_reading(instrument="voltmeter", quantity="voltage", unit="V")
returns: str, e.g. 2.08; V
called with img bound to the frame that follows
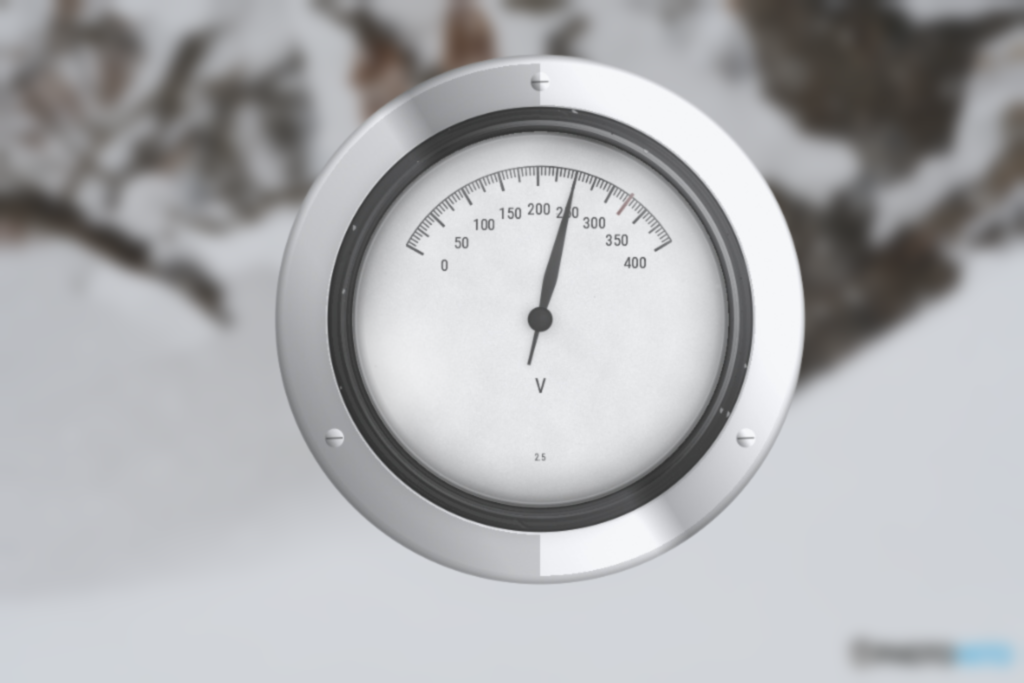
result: 250; V
